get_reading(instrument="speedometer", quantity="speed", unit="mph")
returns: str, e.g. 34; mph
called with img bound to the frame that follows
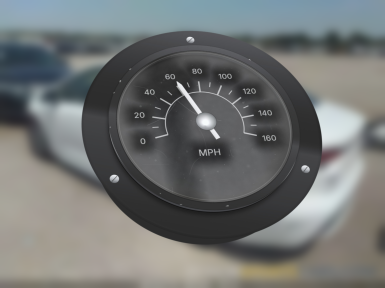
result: 60; mph
